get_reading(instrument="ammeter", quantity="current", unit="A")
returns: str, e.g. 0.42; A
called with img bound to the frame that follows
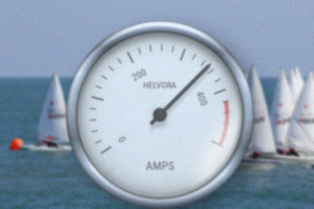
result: 350; A
